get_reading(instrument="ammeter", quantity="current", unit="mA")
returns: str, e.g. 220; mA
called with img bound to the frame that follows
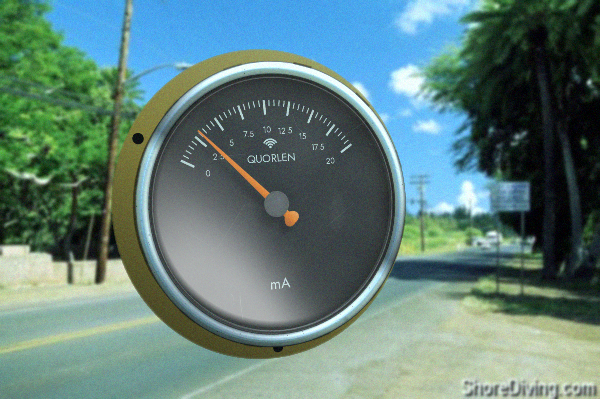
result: 3; mA
